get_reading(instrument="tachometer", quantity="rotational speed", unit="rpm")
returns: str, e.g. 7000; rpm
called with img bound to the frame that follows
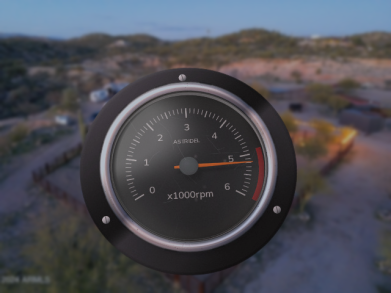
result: 5200; rpm
